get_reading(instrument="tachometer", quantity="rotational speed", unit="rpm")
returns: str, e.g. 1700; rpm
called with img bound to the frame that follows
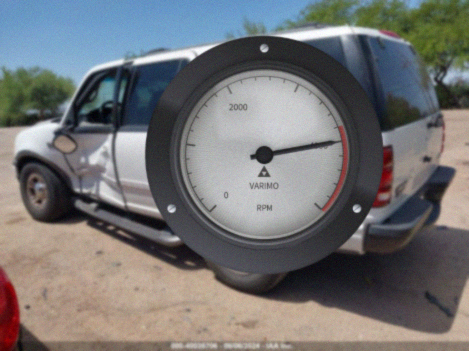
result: 4000; rpm
